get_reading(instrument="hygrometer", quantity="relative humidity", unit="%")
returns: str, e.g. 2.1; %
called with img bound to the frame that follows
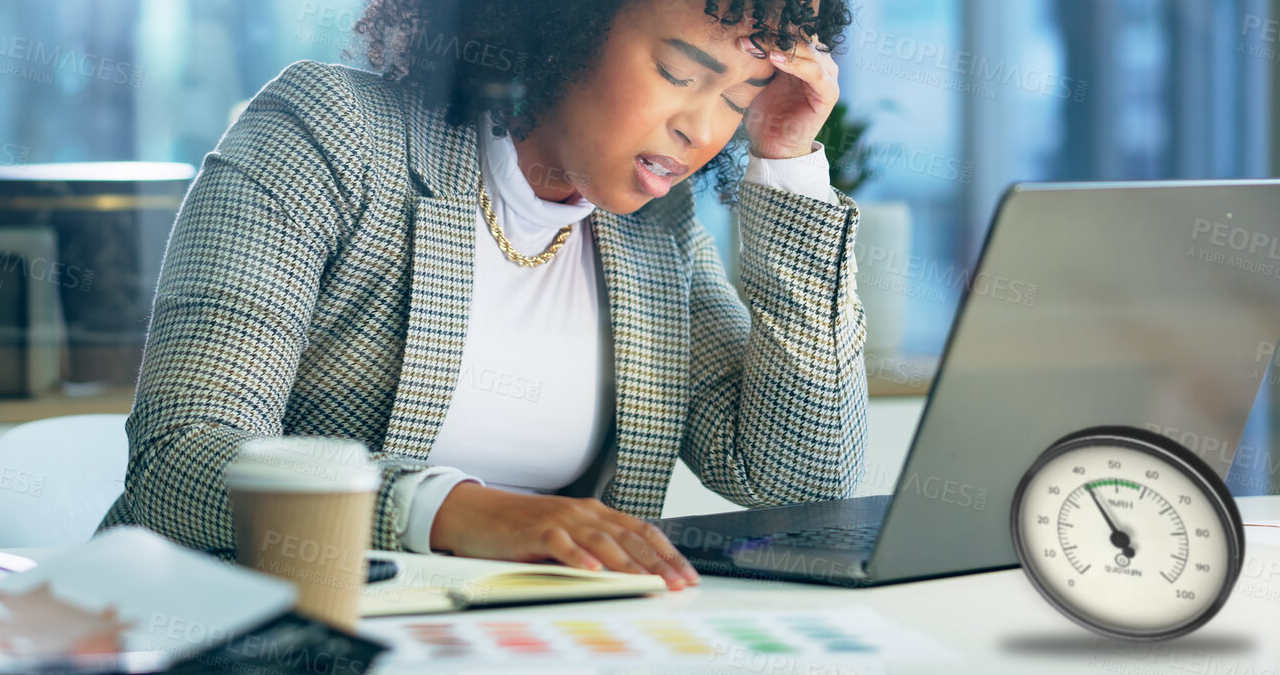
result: 40; %
